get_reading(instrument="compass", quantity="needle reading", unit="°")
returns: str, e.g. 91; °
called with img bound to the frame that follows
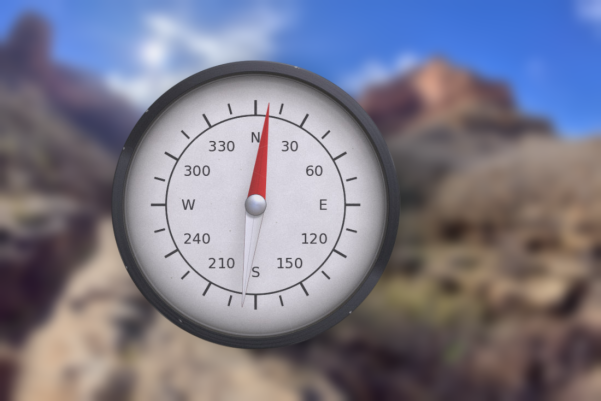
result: 7.5; °
